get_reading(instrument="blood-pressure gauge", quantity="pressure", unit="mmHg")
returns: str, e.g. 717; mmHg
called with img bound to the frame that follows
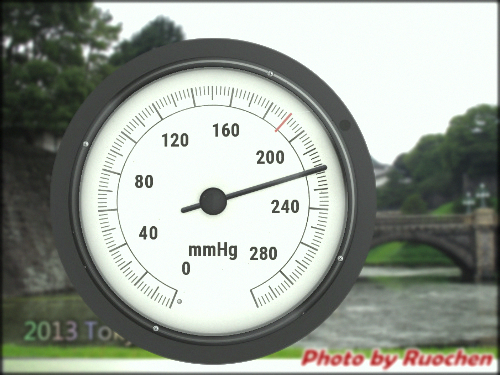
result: 220; mmHg
